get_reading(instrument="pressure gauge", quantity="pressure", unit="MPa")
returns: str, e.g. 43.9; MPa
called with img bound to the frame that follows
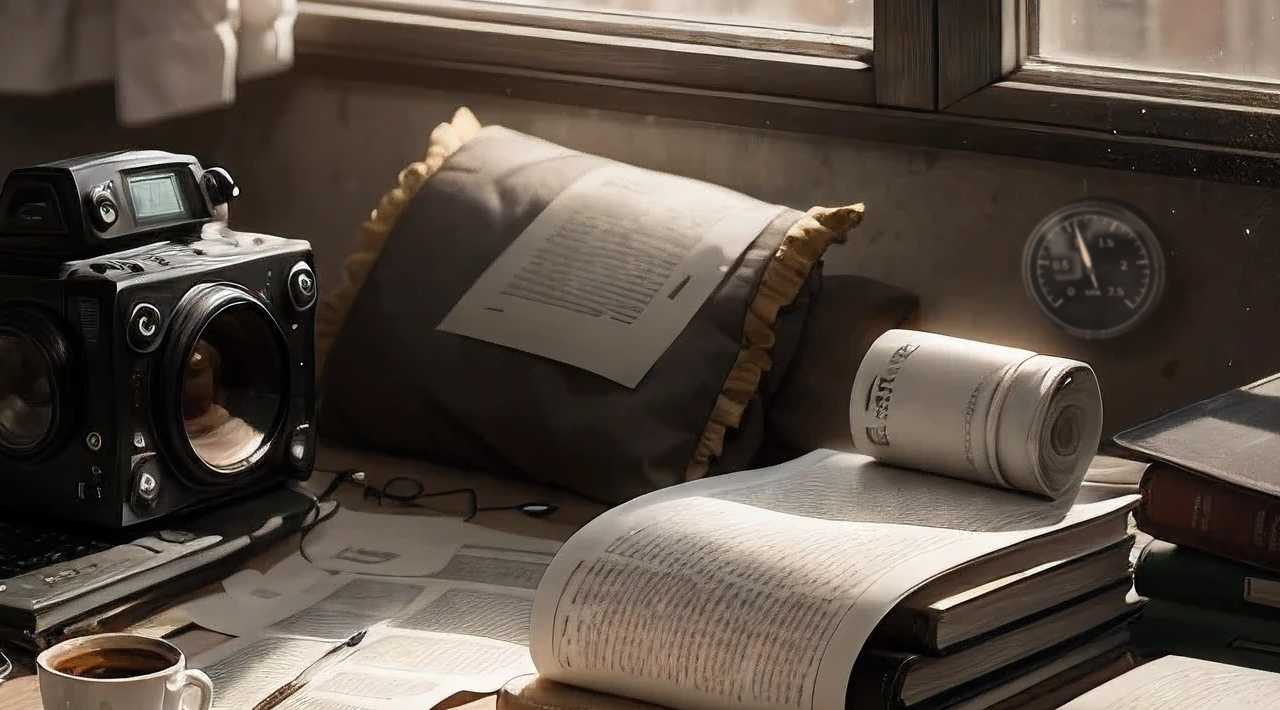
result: 1.1; MPa
